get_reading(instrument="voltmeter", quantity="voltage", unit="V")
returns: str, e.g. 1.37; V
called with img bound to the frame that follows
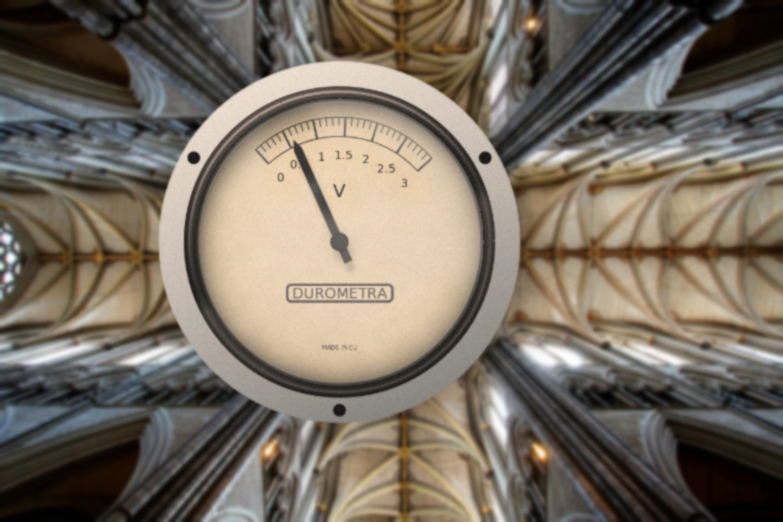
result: 0.6; V
